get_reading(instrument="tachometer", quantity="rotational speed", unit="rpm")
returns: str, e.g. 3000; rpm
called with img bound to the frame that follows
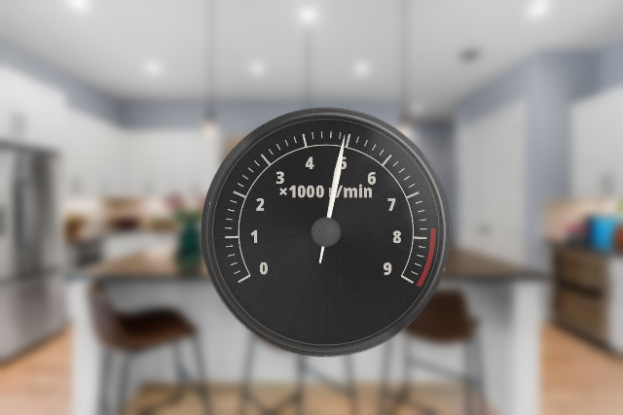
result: 4900; rpm
